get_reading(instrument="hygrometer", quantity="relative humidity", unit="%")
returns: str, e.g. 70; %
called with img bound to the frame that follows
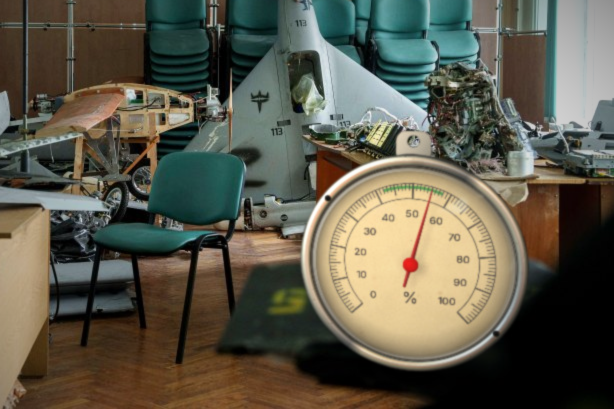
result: 55; %
